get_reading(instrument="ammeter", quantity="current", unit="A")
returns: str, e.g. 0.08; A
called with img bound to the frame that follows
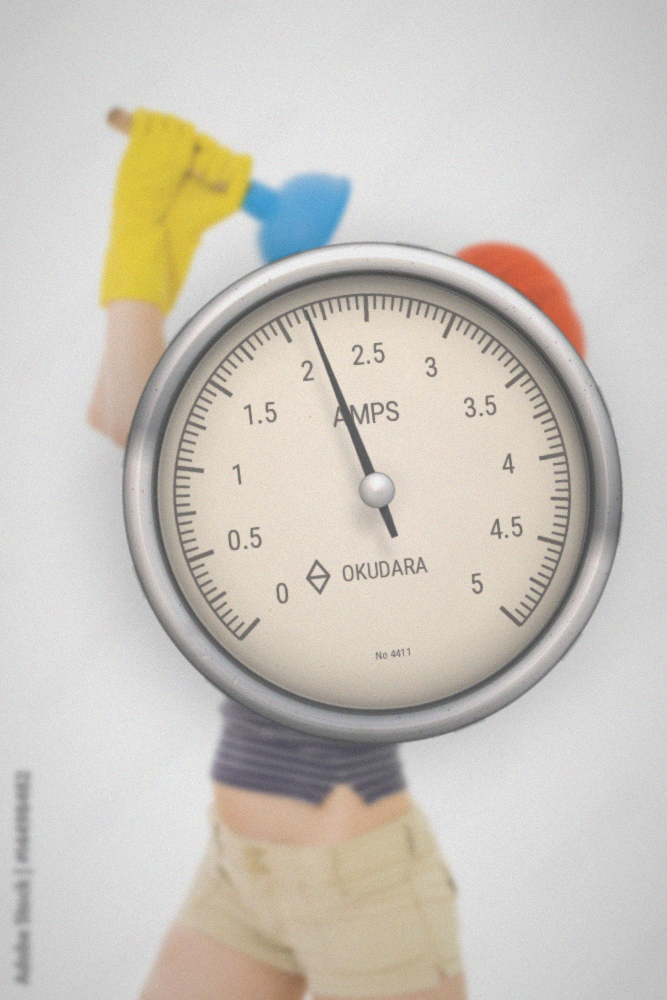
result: 2.15; A
